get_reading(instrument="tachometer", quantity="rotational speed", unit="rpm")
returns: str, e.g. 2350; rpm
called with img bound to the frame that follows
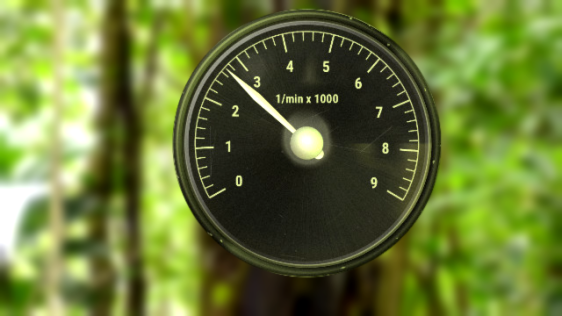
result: 2700; rpm
